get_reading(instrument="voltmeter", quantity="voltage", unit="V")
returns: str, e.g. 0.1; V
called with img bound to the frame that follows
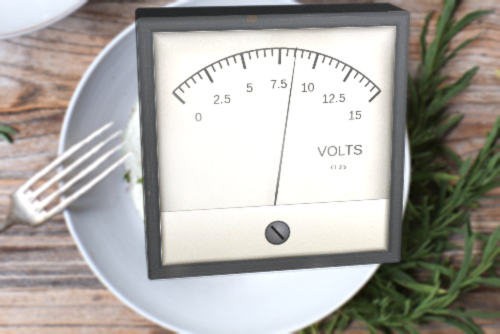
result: 8.5; V
